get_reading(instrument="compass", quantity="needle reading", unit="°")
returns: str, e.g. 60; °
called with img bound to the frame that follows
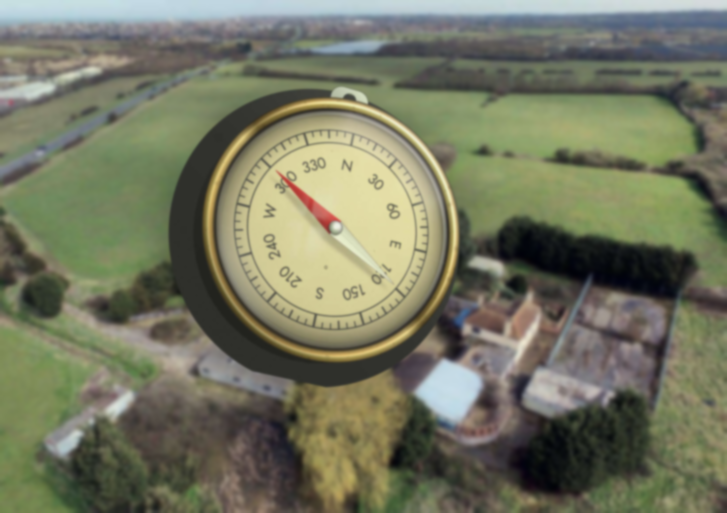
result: 300; °
